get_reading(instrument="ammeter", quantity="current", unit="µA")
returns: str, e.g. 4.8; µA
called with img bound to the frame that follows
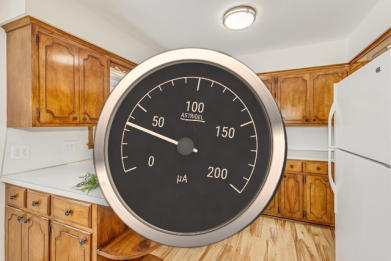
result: 35; µA
